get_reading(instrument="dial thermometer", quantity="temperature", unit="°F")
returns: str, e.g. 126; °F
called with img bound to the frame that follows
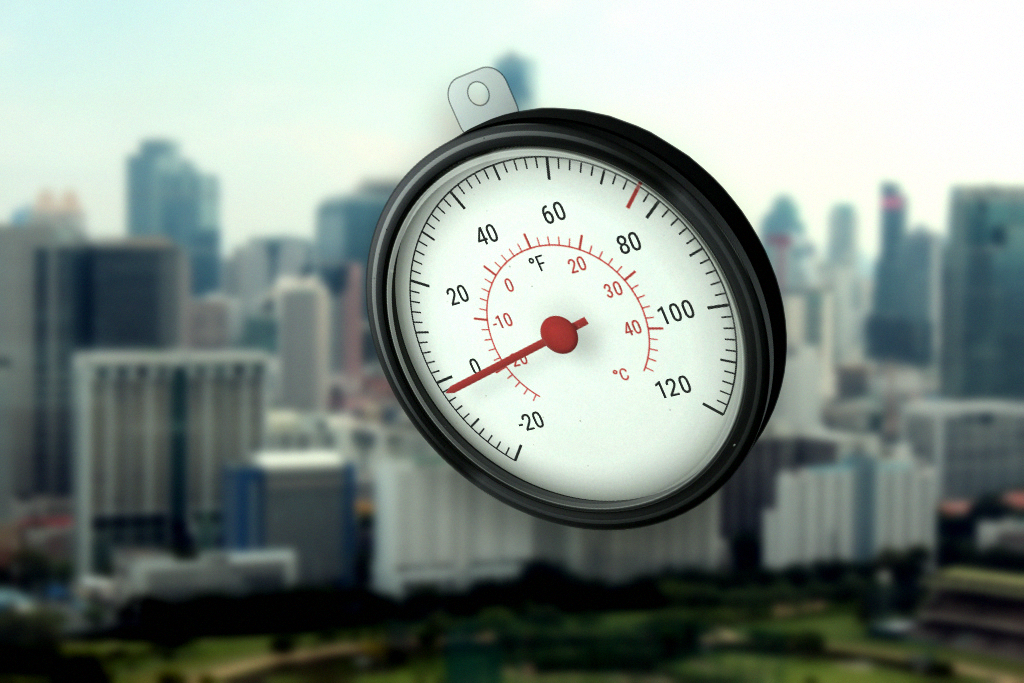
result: -2; °F
